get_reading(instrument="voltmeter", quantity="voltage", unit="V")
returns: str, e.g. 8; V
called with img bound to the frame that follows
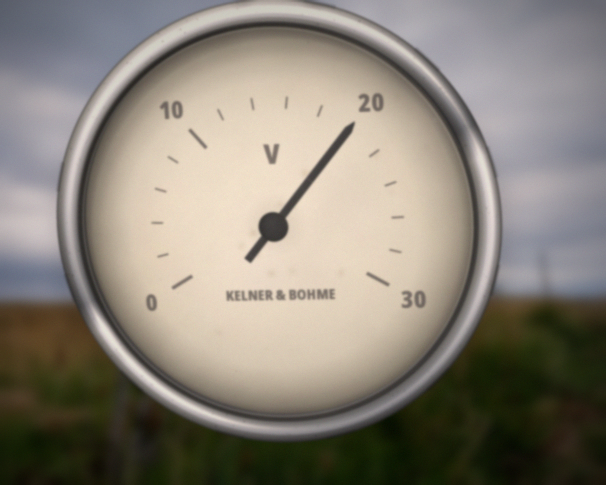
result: 20; V
